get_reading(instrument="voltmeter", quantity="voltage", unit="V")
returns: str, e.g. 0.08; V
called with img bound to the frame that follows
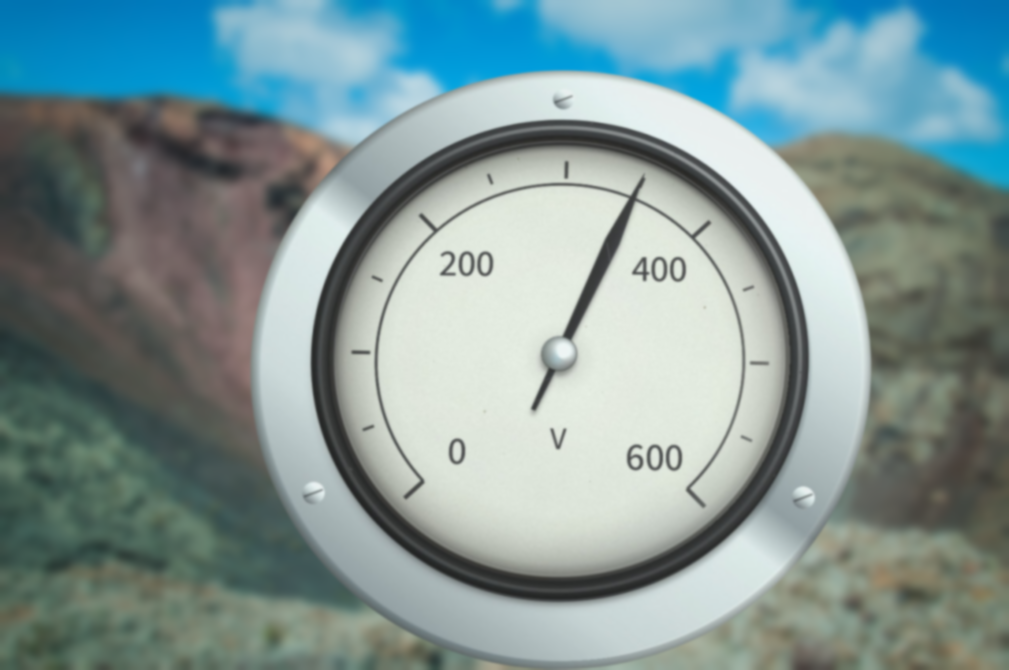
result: 350; V
